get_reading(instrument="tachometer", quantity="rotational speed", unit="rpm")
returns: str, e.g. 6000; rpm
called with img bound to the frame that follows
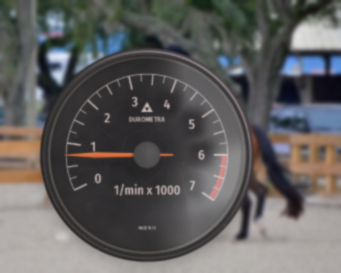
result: 750; rpm
